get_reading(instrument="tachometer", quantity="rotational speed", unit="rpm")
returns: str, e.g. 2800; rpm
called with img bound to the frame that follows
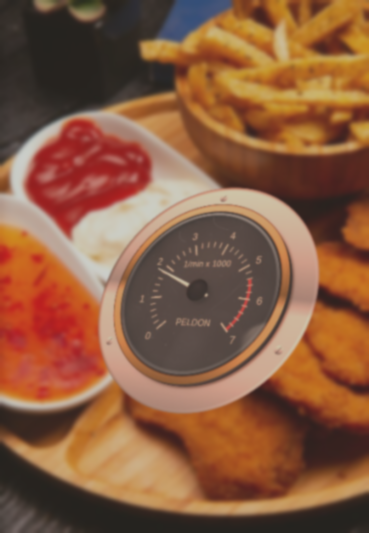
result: 1800; rpm
